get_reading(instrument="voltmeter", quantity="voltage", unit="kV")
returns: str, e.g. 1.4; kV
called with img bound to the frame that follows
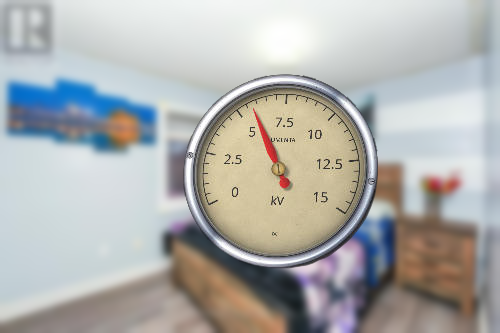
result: 5.75; kV
